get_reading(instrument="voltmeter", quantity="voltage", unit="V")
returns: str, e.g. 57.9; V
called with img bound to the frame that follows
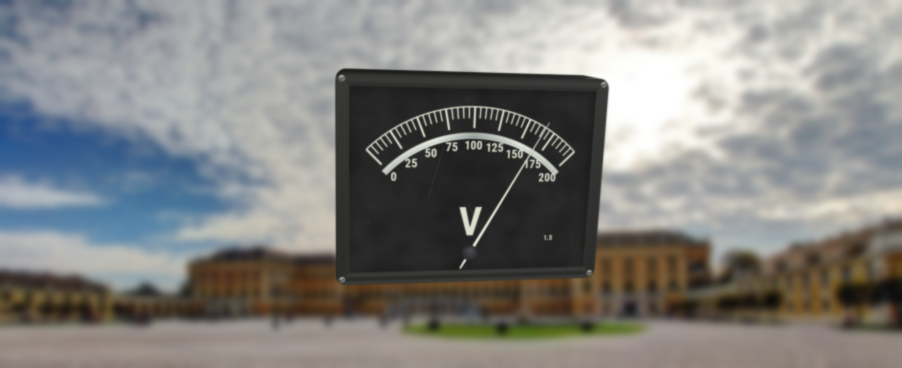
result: 165; V
